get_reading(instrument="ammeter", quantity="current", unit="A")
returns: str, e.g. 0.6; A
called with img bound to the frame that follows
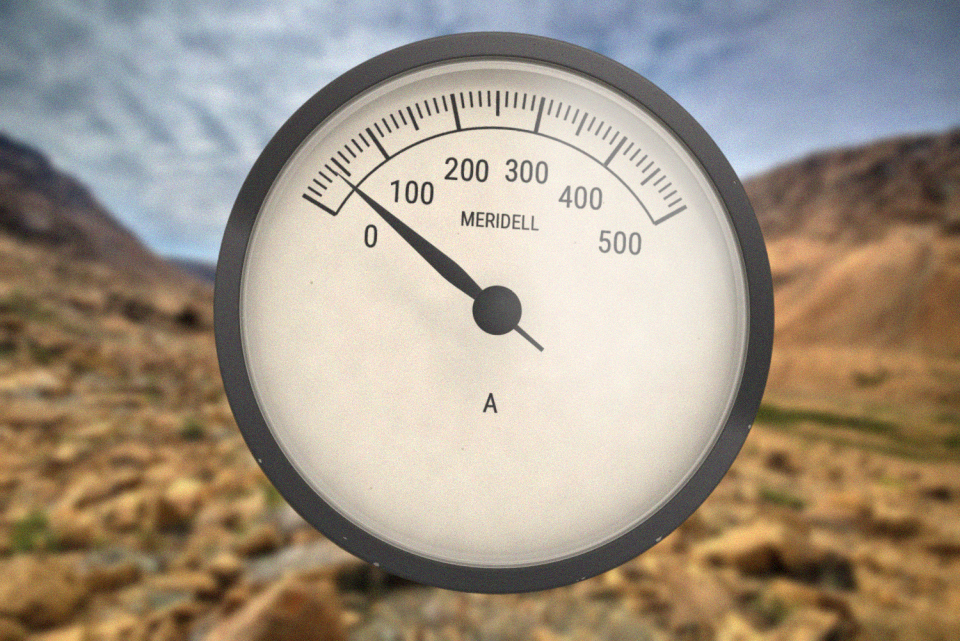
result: 40; A
